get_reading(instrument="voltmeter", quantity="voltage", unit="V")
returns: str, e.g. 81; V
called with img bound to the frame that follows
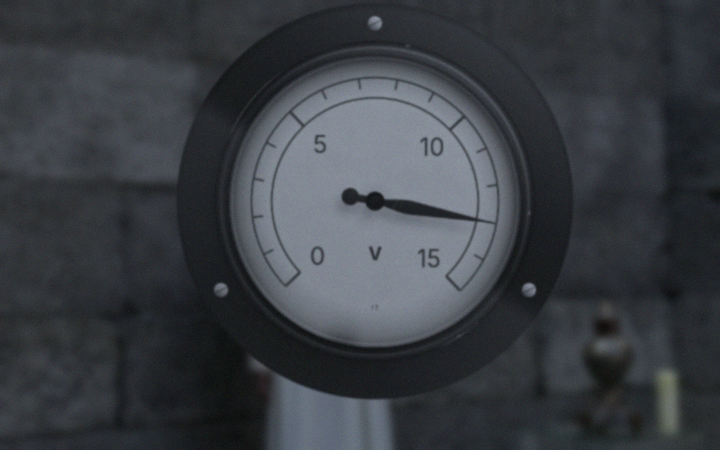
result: 13; V
